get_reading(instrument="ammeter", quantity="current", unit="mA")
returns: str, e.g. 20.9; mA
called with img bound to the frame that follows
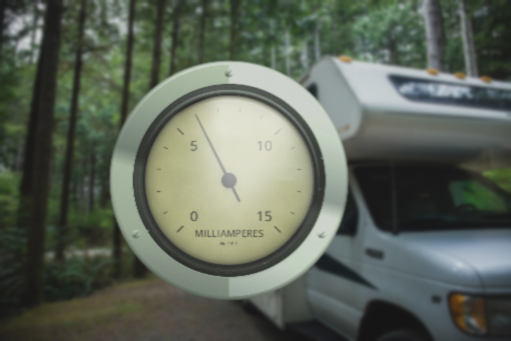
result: 6; mA
